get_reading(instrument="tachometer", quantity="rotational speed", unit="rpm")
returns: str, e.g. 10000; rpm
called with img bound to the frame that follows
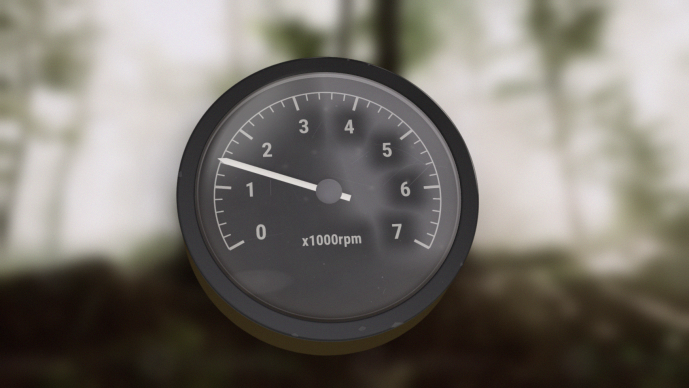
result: 1400; rpm
